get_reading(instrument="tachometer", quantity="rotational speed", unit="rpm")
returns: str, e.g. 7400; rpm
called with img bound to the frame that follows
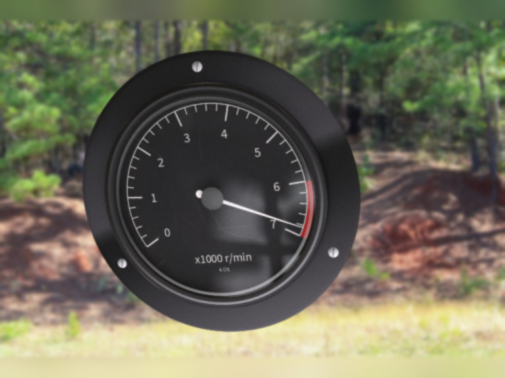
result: 6800; rpm
